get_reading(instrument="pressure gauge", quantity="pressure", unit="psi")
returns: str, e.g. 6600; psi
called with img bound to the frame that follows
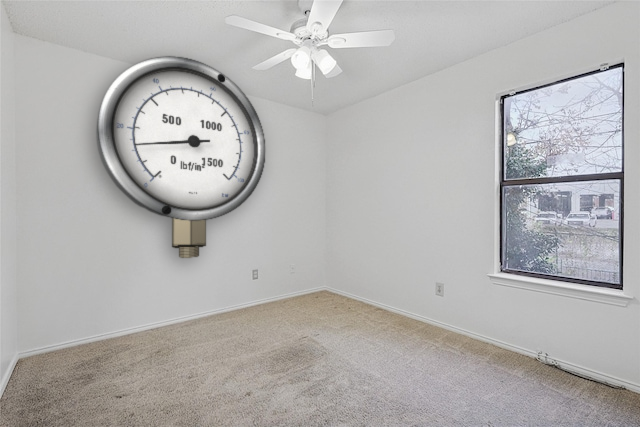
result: 200; psi
